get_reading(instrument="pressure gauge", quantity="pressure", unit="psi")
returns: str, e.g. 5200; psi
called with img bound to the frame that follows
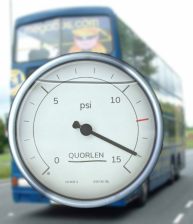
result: 14; psi
